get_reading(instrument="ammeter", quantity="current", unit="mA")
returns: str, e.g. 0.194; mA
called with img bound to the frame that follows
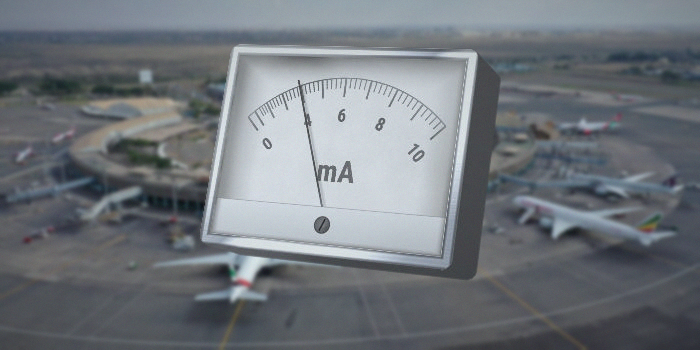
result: 4; mA
